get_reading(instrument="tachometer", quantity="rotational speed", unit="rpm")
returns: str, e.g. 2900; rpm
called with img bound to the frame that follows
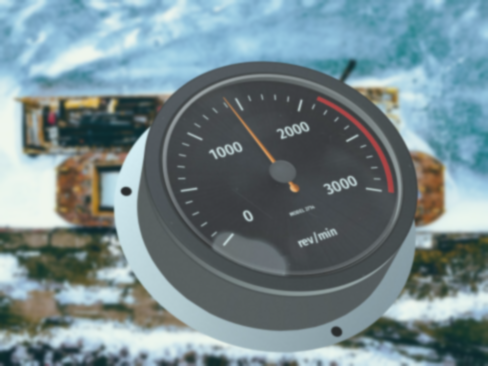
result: 1400; rpm
